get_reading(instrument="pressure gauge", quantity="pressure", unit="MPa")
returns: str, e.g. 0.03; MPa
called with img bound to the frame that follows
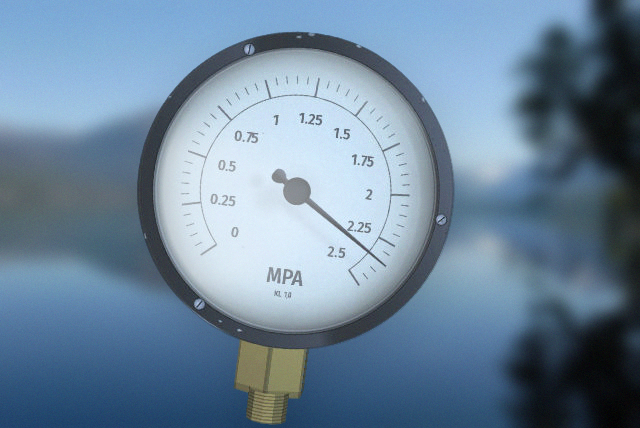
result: 2.35; MPa
